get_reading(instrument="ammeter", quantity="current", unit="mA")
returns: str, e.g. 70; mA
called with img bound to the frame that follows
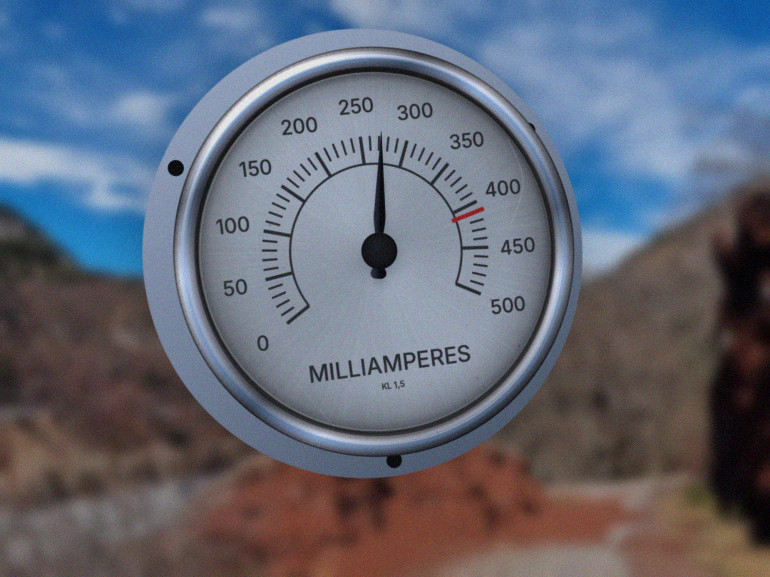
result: 270; mA
